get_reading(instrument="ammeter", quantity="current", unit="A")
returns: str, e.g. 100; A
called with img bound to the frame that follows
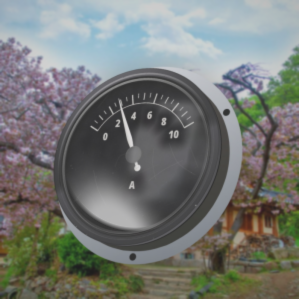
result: 3; A
